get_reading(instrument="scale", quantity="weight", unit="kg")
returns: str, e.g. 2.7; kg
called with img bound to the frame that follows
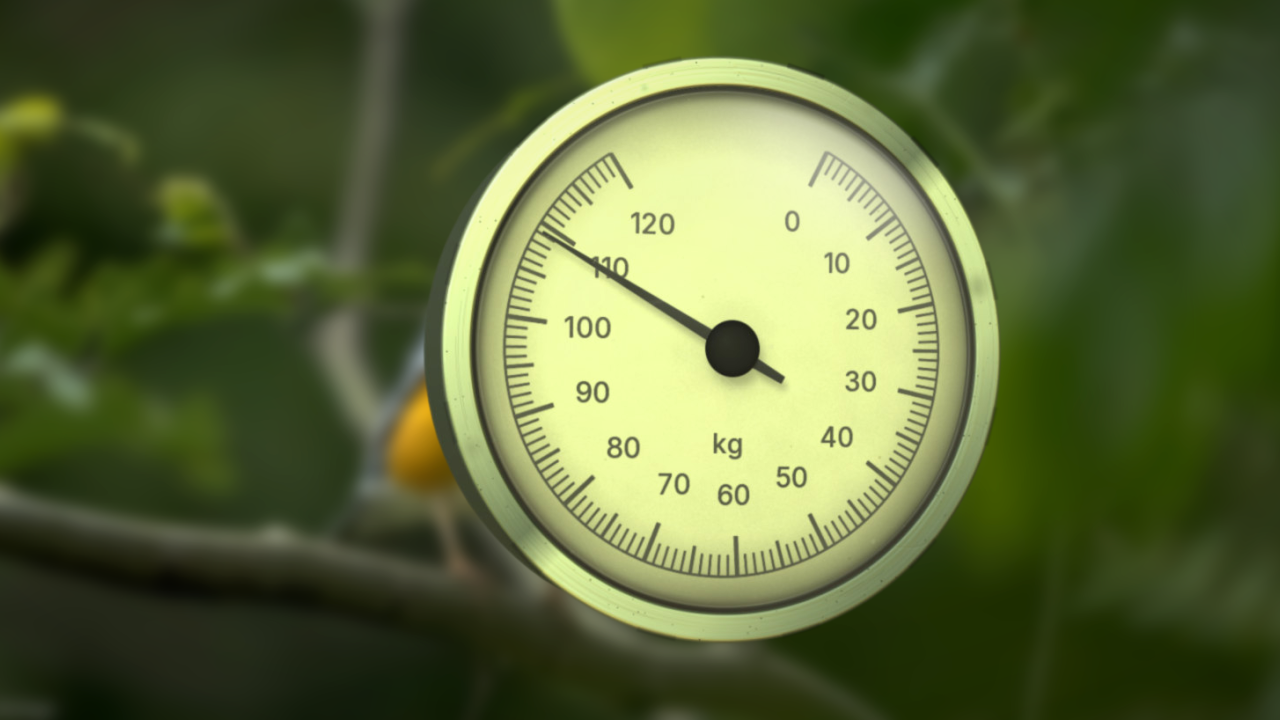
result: 109; kg
